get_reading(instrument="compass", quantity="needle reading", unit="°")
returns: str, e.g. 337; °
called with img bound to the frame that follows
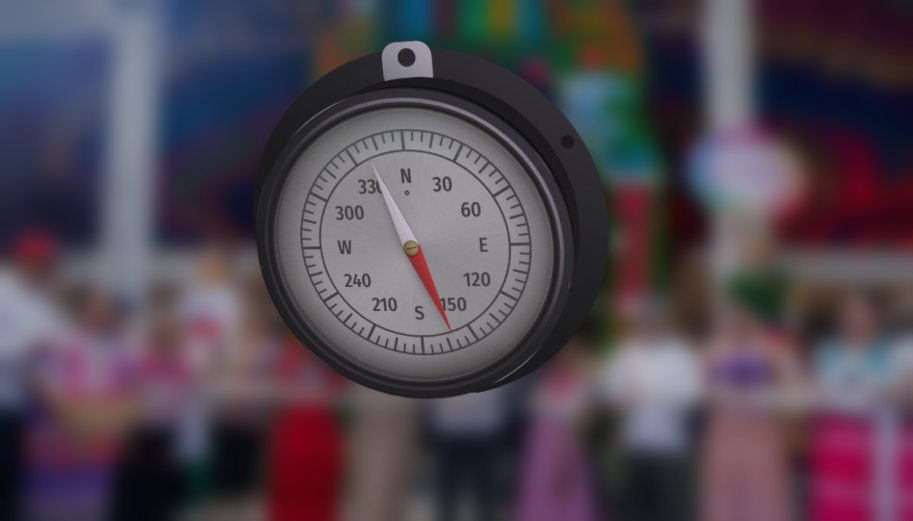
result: 160; °
